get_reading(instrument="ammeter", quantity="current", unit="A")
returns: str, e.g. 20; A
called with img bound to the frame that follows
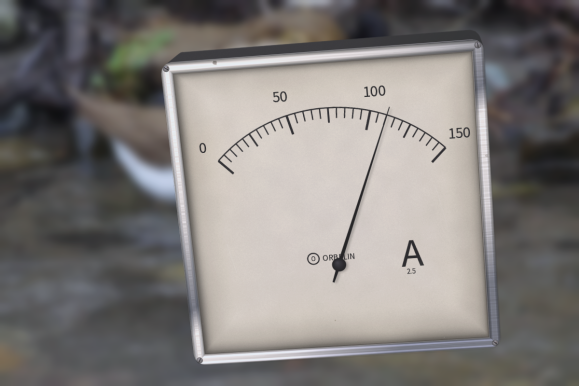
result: 110; A
